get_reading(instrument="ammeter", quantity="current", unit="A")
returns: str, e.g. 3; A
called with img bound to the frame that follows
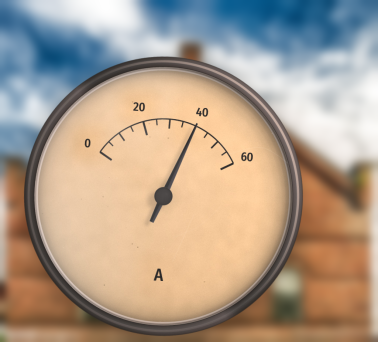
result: 40; A
